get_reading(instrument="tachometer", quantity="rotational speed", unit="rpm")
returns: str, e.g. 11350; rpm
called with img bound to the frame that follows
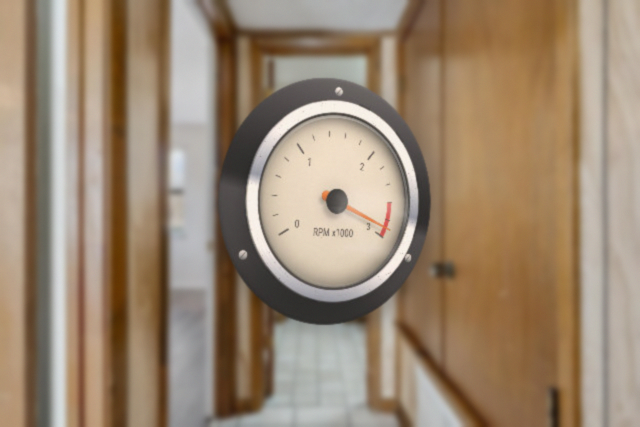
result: 2900; rpm
